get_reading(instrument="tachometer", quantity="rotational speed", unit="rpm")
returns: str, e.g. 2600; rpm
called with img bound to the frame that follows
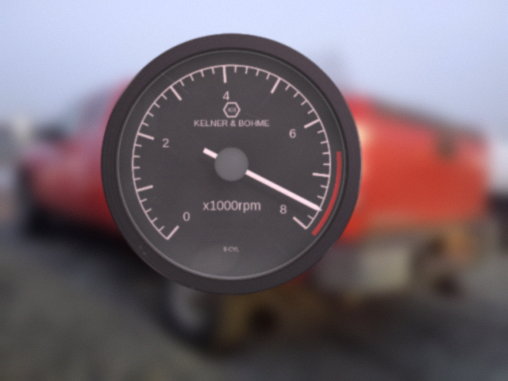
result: 7600; rpm
